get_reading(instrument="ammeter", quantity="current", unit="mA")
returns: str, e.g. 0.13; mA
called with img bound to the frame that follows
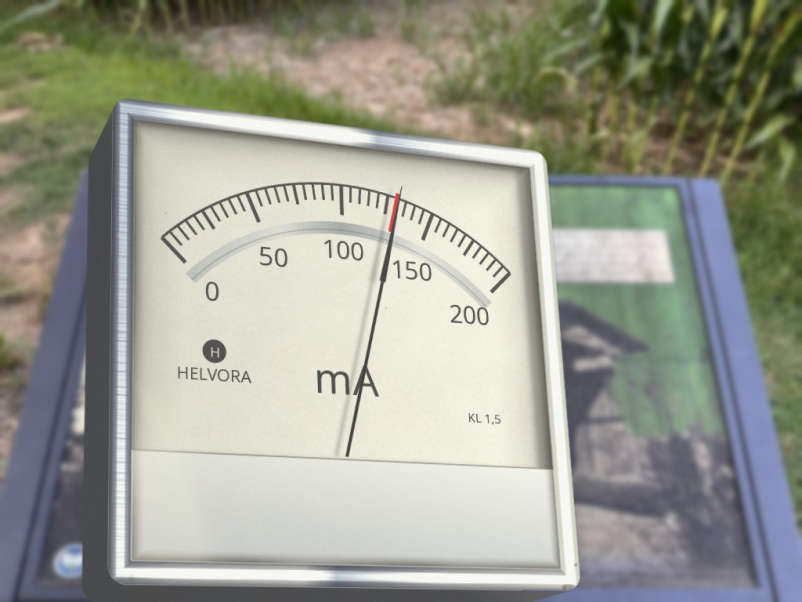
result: 130; mA
